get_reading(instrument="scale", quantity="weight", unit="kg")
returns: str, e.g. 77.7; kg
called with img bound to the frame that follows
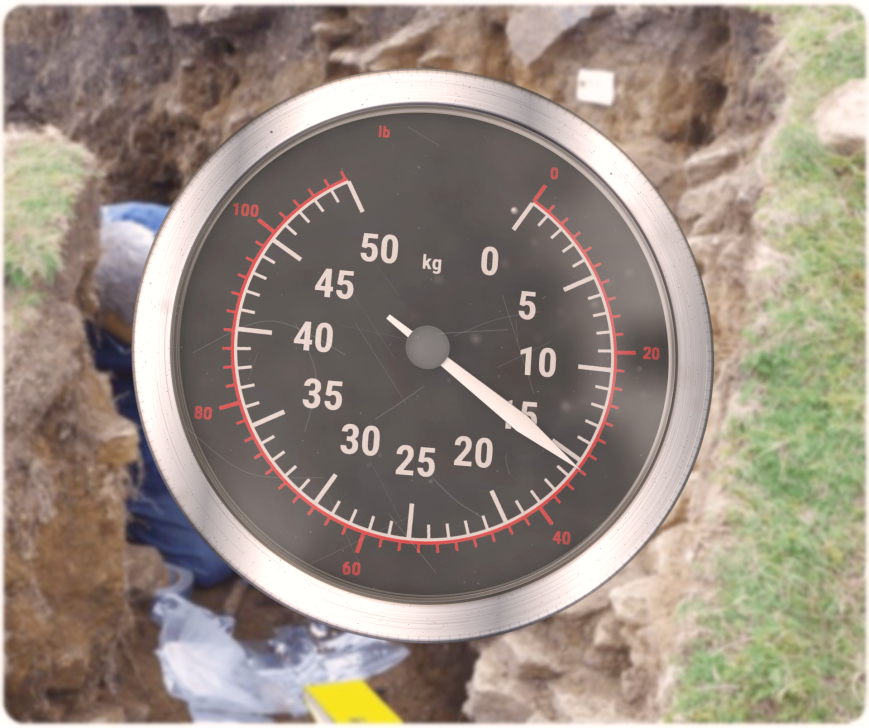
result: 15.5; kg
